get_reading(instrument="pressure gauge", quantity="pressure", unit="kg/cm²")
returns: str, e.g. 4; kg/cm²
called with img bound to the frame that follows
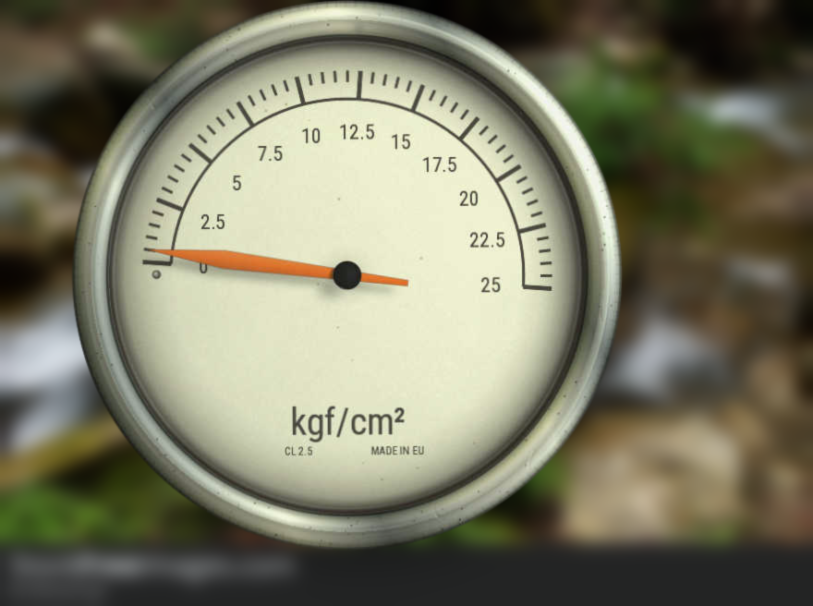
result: 0.5; kg/cm²
